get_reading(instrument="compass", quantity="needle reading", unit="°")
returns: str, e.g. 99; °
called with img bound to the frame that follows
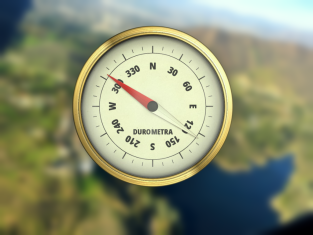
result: 305; °
